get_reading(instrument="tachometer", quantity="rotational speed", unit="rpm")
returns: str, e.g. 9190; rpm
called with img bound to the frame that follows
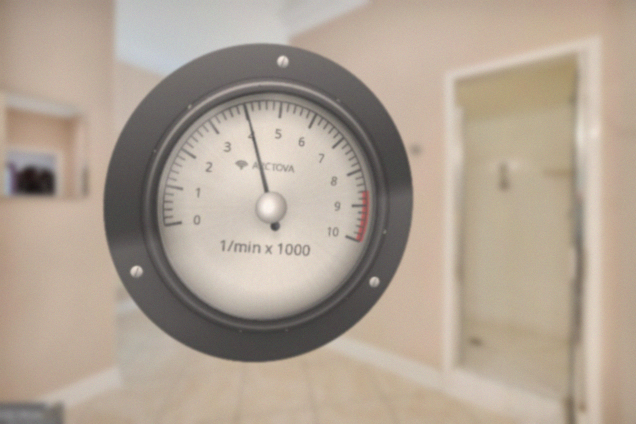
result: 4000; rpm
